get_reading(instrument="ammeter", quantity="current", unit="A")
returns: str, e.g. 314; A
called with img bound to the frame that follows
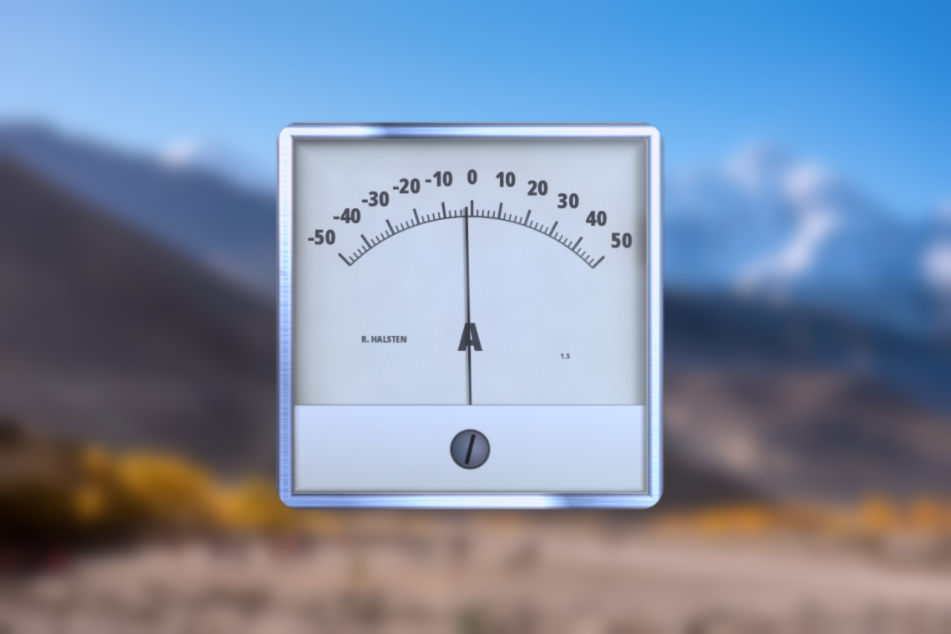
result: -2; A
